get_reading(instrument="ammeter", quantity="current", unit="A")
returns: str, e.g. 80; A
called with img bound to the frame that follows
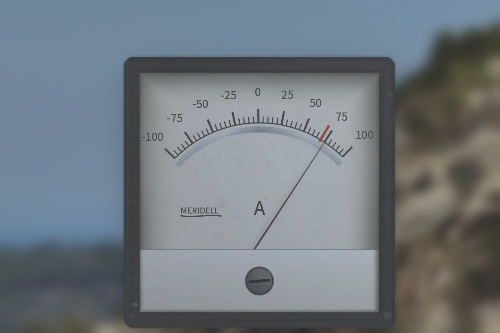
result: 75; A
